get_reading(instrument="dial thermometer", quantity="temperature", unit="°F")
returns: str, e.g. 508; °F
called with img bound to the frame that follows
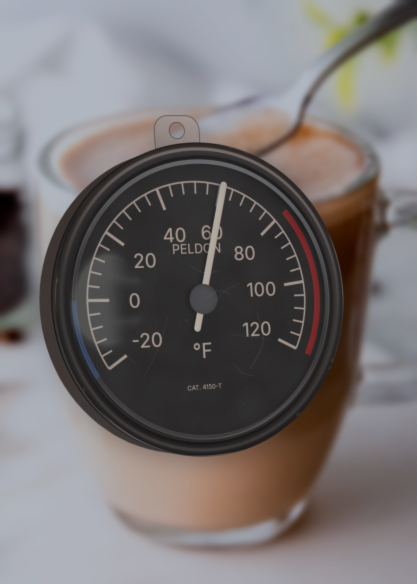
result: 60; °F
